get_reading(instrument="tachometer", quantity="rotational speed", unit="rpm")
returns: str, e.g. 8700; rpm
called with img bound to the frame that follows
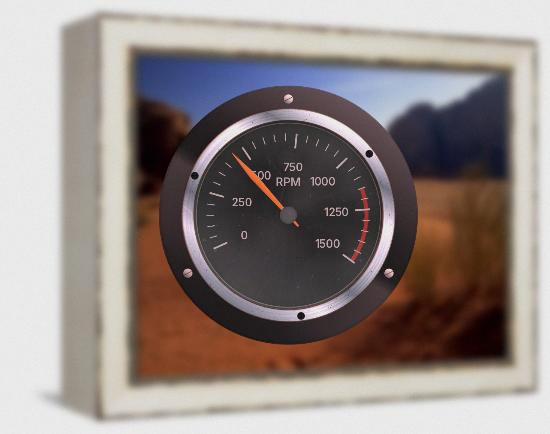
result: 450; rpm
